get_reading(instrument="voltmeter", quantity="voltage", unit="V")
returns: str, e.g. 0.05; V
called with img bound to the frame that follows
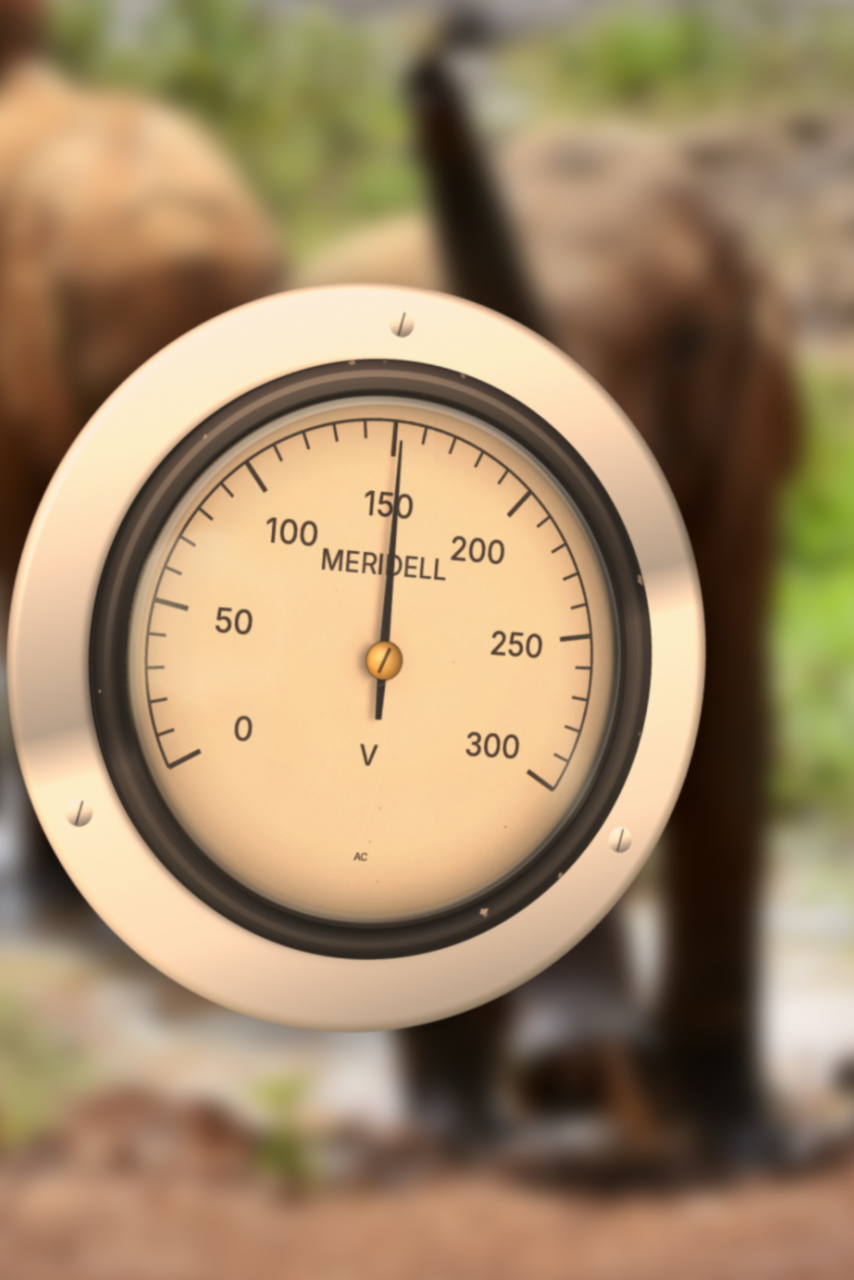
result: 150; V
